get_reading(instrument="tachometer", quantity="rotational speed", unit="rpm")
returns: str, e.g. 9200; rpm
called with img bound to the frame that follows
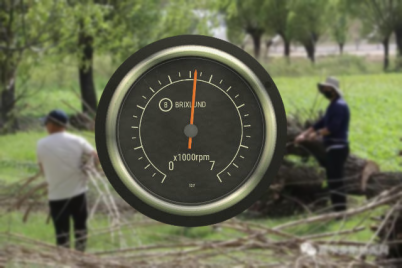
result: 3625; rpm
